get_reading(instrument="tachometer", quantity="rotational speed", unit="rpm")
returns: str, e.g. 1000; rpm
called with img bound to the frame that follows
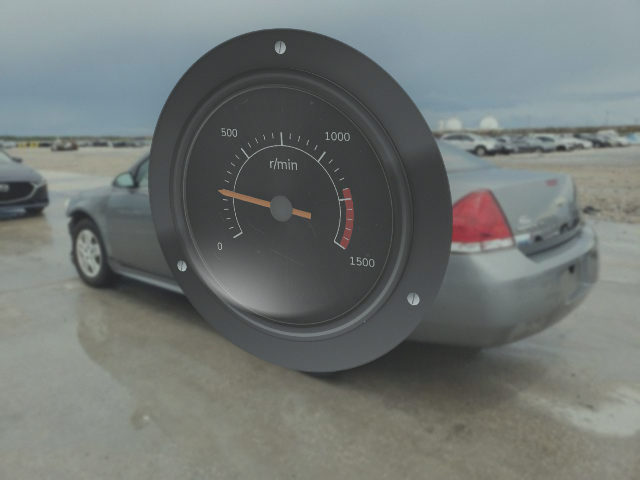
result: 250; rpm
